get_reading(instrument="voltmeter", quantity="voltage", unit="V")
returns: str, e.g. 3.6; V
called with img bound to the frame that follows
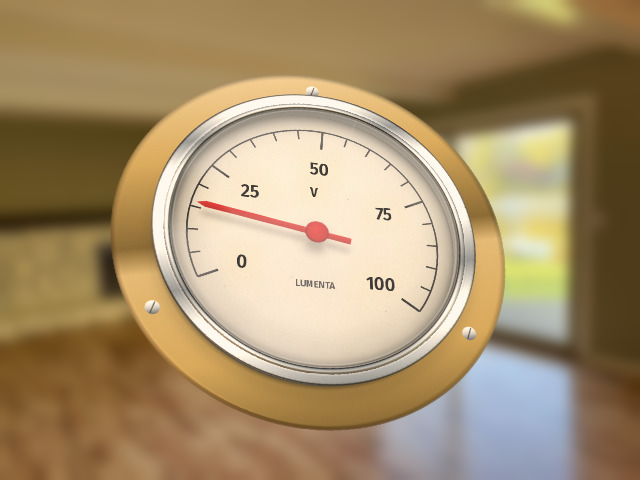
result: 15; V
